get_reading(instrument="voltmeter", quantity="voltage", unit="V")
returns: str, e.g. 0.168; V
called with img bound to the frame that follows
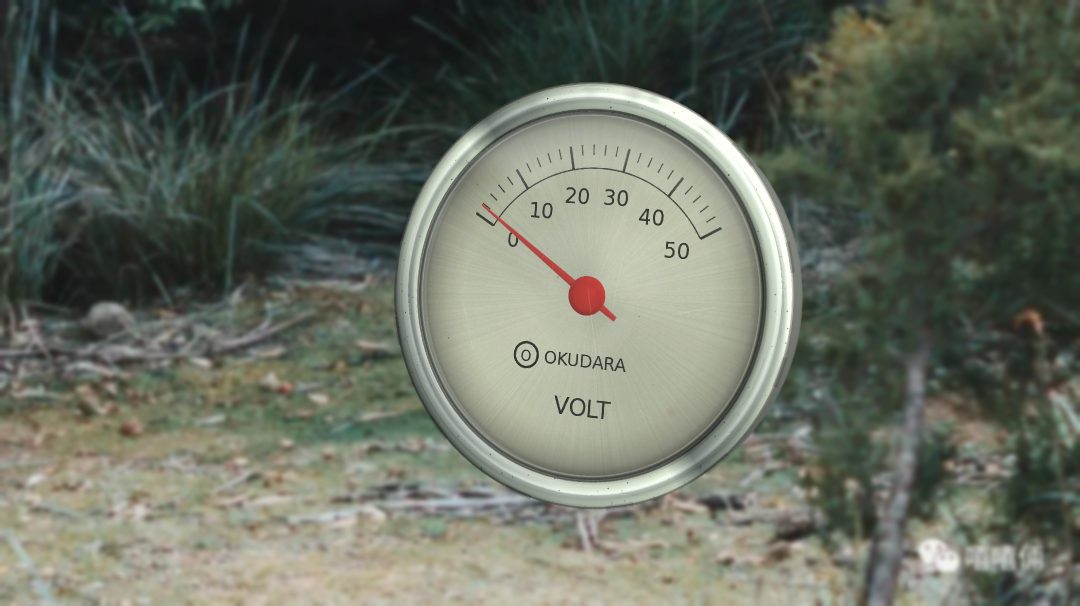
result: 2; V
